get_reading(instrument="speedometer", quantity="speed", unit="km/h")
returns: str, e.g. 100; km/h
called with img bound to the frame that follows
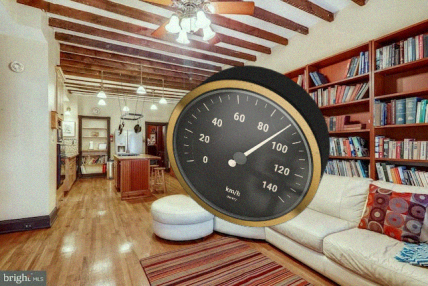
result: 90; km/h
